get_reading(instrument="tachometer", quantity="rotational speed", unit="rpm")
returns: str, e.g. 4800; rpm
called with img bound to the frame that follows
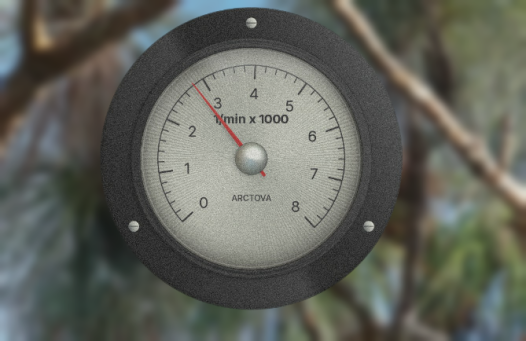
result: 2800; rpm
